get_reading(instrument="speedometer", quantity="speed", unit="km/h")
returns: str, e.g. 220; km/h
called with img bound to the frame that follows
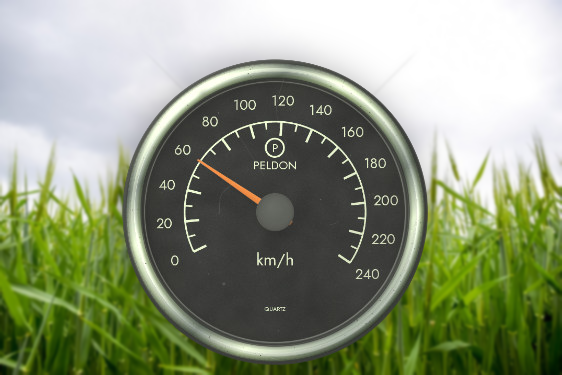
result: 60; km/h
